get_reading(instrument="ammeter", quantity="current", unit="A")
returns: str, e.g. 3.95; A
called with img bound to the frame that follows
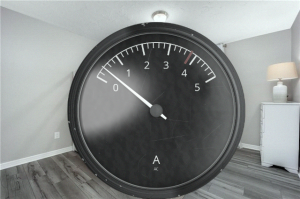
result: 0.4; A
